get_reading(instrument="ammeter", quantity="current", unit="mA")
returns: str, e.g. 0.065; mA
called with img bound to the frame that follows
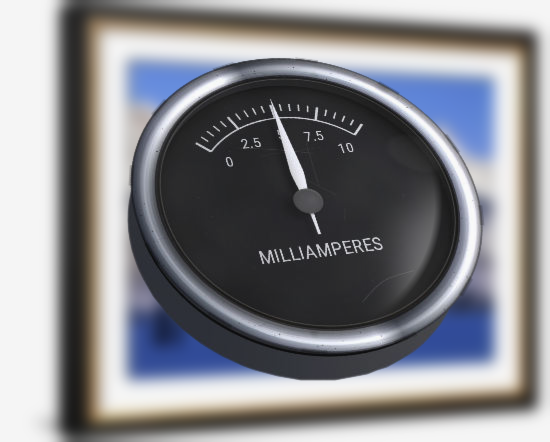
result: 5; mA
